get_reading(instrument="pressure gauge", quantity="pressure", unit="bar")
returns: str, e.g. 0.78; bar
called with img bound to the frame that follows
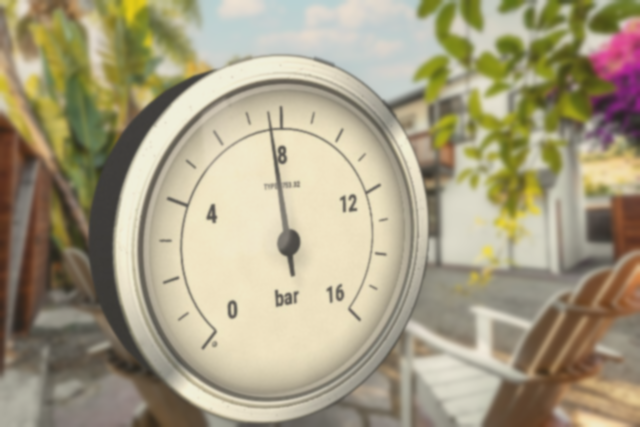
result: 7.5; bar
